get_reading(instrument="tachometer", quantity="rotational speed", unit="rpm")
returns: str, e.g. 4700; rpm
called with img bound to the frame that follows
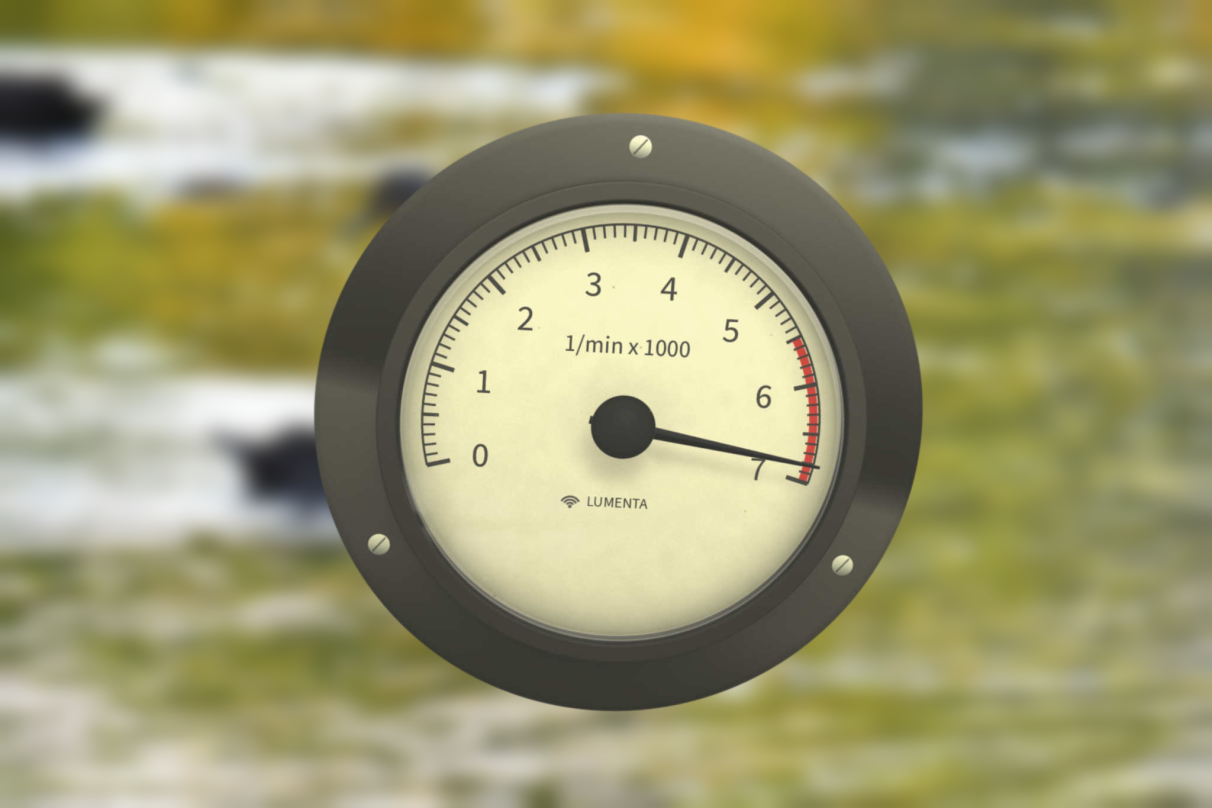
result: 6800; rpm
